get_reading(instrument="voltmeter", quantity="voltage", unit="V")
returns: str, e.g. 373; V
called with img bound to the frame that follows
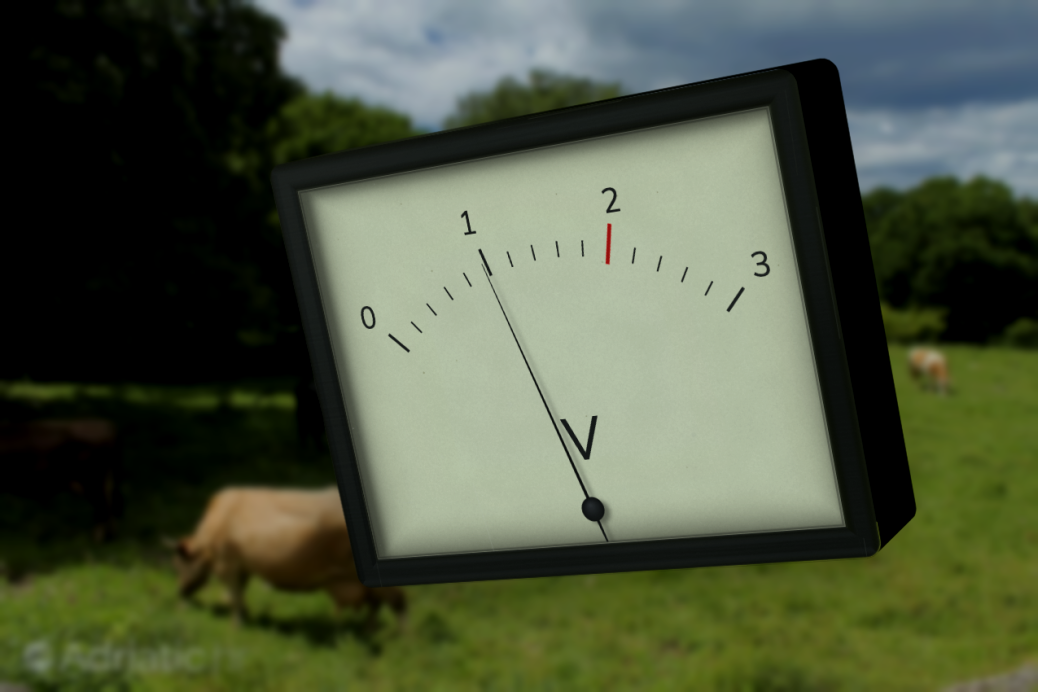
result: 1; V
